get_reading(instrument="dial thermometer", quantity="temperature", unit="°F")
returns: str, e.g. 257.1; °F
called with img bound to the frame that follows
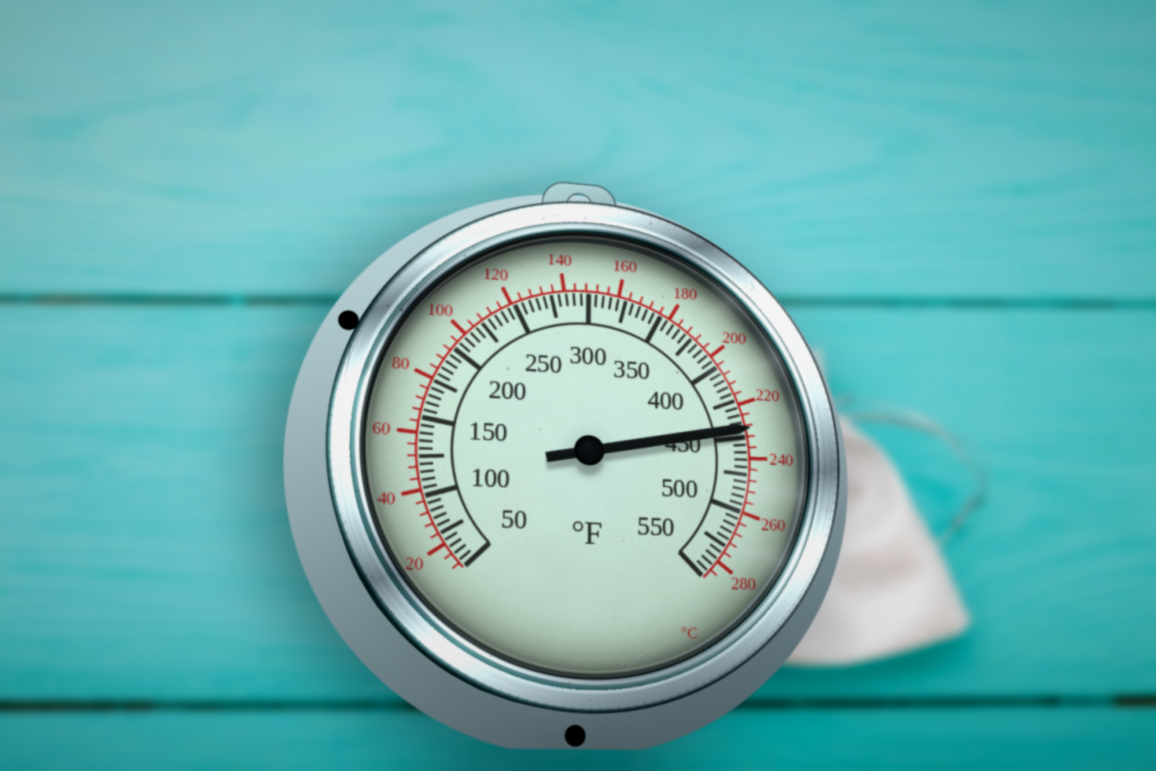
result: 445; °F
